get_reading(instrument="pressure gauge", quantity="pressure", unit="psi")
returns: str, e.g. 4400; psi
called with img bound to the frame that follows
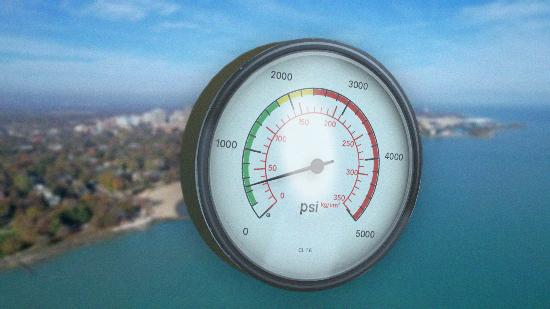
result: 500; psi
